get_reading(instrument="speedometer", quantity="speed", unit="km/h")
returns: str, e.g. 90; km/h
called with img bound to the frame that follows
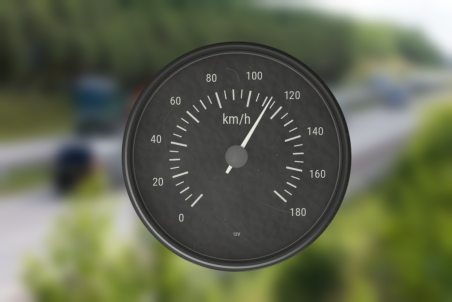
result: 112.5; km/h
